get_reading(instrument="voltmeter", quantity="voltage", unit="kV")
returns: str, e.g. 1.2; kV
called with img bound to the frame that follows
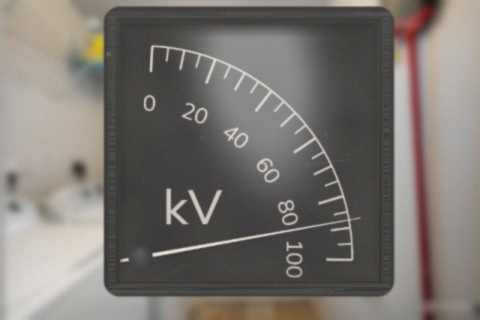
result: 87.5; kV
